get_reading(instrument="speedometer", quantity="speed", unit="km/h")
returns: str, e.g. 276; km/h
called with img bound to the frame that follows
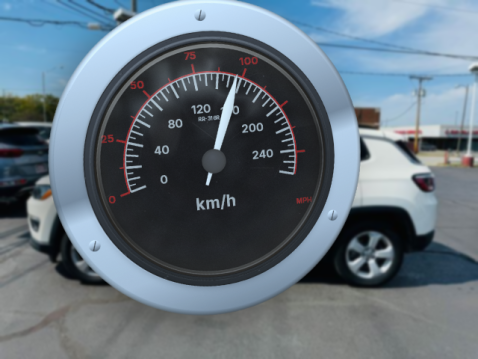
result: 155; km/h
